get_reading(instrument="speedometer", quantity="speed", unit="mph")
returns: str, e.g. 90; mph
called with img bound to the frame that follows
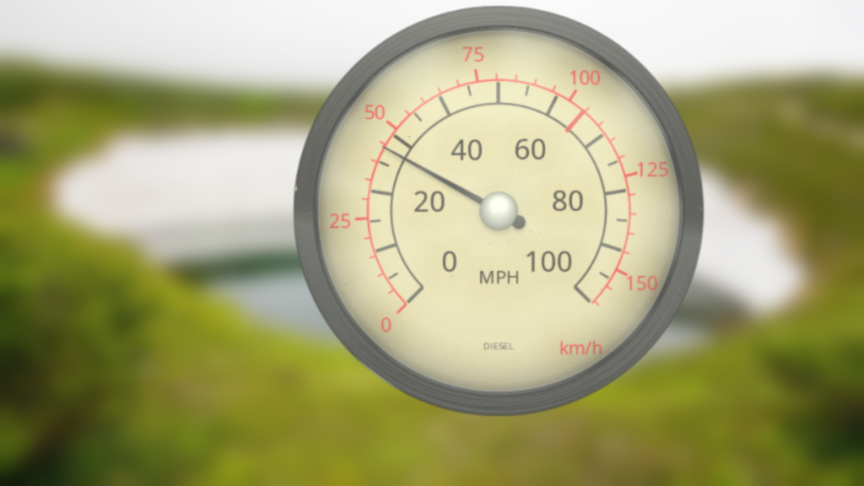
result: 27.5; mph
